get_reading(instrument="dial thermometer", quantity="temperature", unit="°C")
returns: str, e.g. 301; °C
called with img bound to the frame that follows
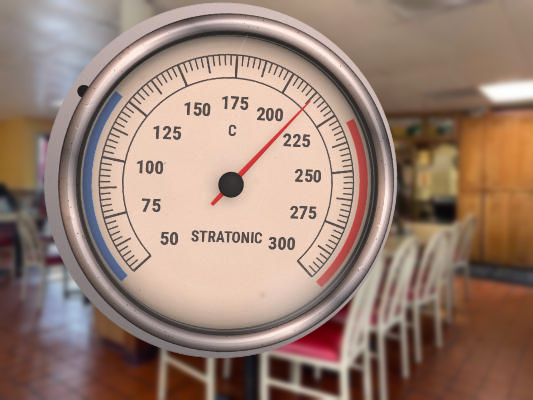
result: 212.5; °C
